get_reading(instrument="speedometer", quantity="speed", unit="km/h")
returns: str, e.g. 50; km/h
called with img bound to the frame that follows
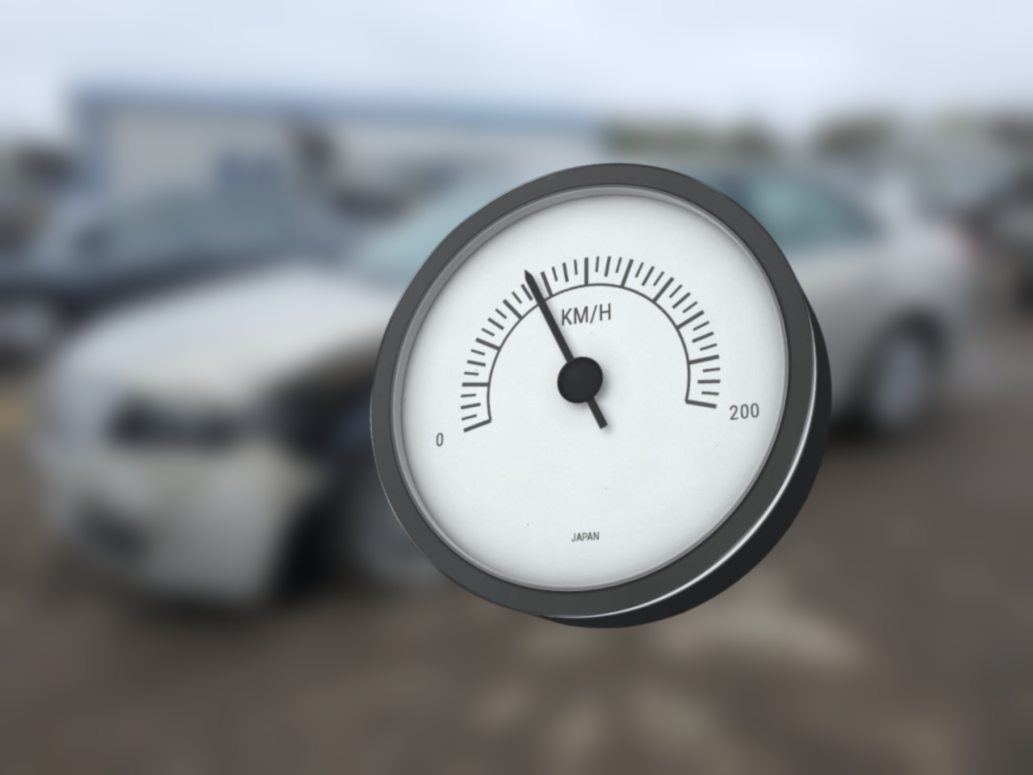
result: 75; km/h
